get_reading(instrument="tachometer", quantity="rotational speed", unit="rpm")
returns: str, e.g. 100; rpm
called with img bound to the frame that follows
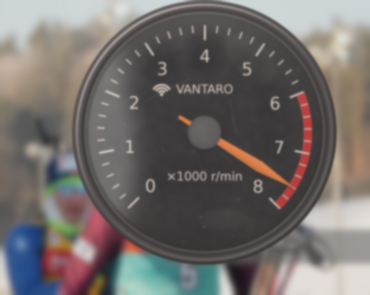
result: 7600; rpm
